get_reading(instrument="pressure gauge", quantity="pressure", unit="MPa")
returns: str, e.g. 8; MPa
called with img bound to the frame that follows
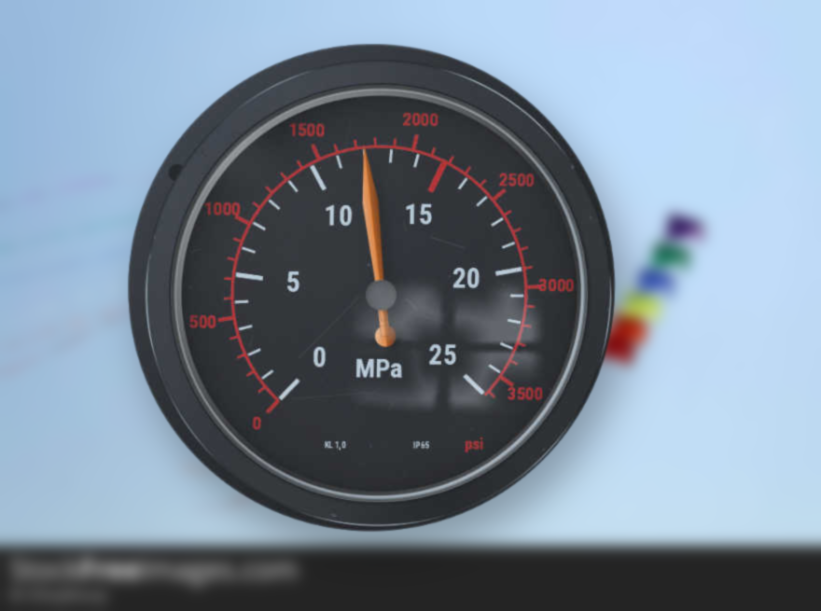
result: 12; MPa
